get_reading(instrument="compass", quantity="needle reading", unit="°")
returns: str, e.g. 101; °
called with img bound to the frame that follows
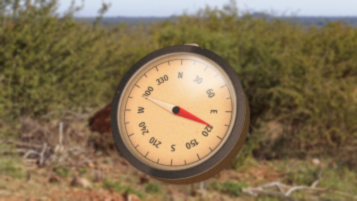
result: 112.5; °
